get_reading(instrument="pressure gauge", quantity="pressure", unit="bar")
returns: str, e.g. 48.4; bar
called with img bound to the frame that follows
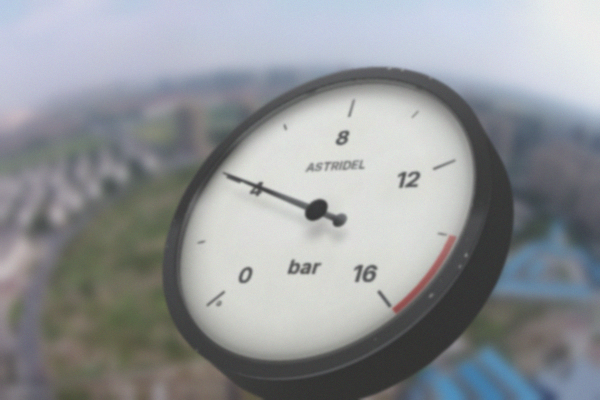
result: 4; bar
